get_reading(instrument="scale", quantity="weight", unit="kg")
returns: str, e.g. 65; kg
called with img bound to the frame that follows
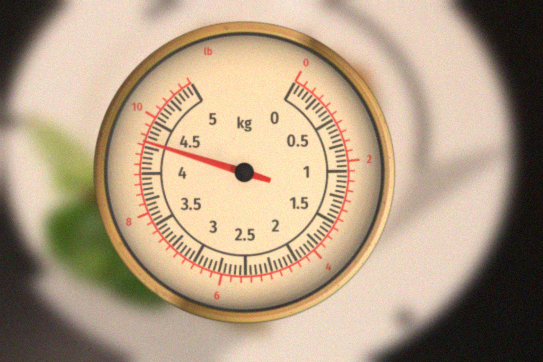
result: 4.3; kg
